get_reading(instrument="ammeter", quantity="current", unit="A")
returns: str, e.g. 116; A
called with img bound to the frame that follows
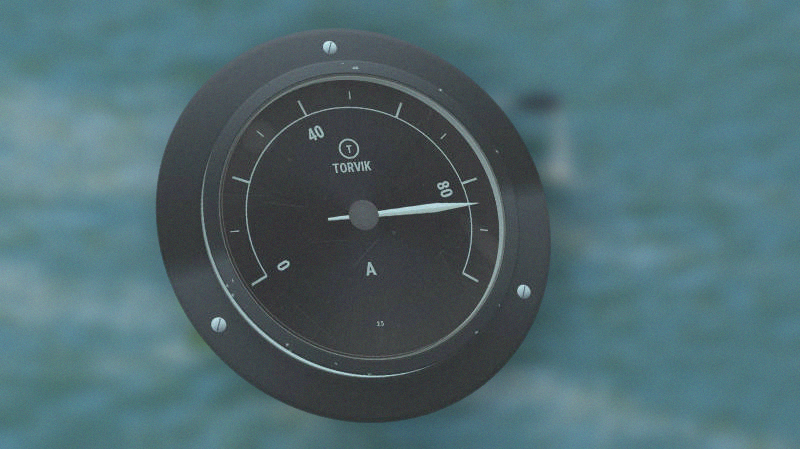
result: 85; A
